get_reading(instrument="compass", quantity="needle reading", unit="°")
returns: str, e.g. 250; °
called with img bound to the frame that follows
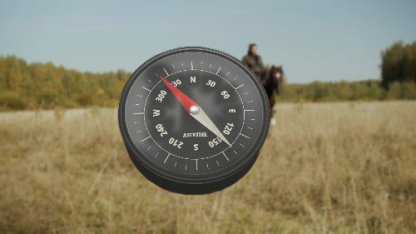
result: 320; °
